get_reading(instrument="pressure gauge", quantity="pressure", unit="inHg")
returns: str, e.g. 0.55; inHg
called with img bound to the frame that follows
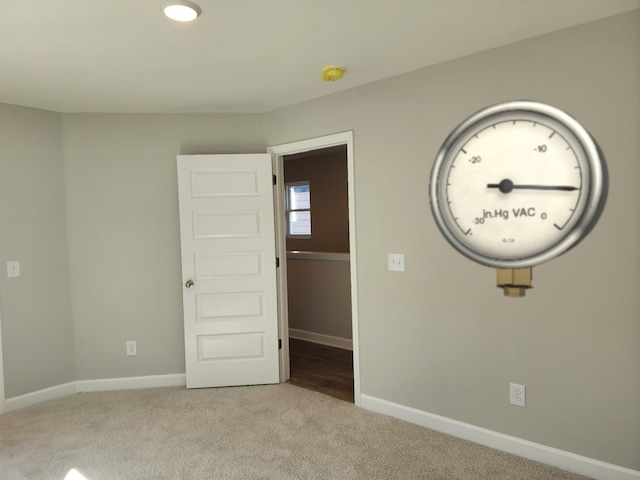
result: -4; inHg
